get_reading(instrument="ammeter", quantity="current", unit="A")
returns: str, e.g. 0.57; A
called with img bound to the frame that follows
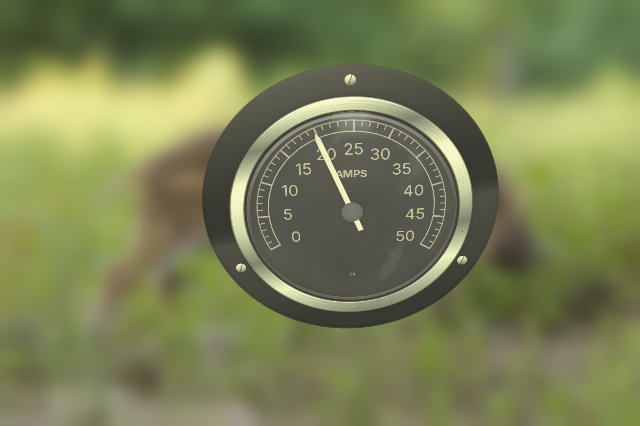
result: 20; A
